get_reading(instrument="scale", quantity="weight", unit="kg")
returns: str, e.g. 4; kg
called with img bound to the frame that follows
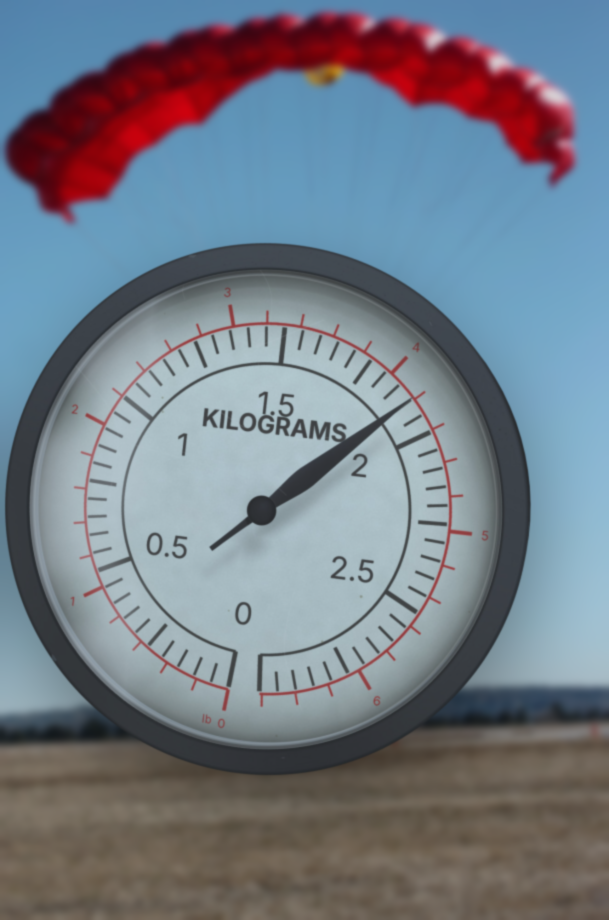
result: 1.9; kg
